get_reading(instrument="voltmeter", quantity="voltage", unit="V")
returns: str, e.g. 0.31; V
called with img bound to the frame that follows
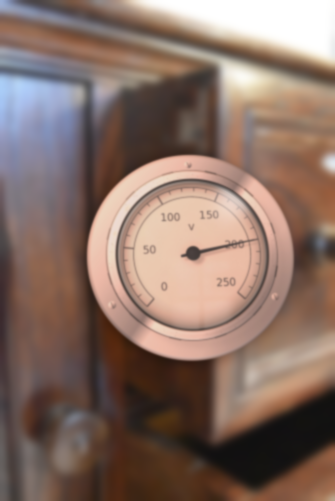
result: 200; V
